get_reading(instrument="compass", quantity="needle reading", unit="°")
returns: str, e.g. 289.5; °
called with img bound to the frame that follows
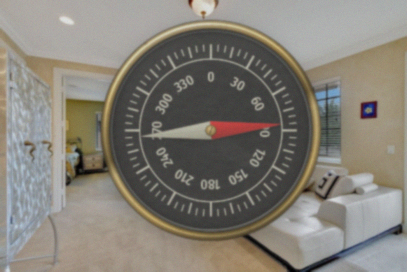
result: 85; °
